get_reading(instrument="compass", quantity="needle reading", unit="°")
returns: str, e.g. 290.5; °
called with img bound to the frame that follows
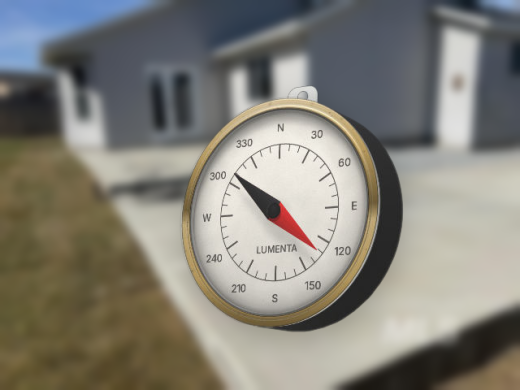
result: 130; °
